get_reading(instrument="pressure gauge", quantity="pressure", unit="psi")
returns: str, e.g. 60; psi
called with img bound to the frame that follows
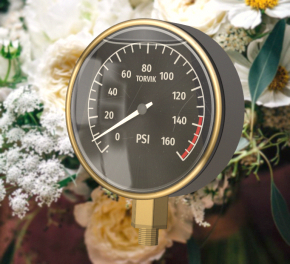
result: 7.5; psi
